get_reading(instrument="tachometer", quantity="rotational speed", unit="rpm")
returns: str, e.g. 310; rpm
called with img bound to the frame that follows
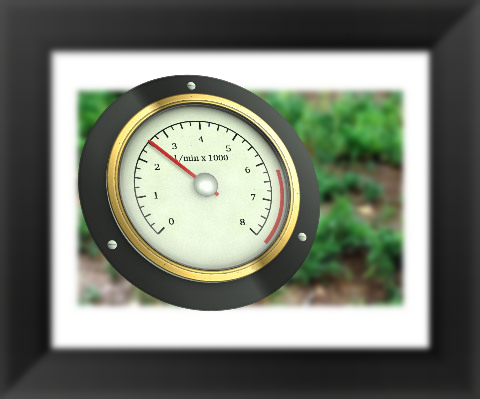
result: 2500; rpm
